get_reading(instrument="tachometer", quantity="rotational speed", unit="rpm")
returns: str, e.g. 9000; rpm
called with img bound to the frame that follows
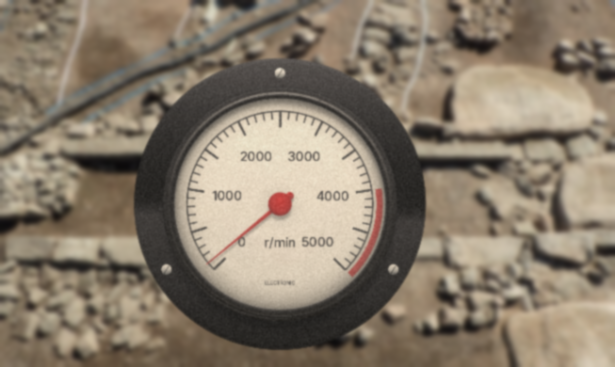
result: 100; rpm
